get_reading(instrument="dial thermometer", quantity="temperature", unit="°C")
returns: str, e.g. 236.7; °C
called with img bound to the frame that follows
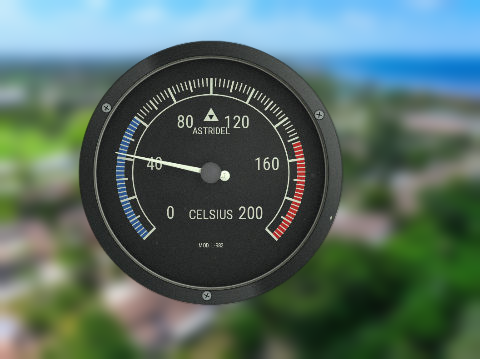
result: 42; °C
